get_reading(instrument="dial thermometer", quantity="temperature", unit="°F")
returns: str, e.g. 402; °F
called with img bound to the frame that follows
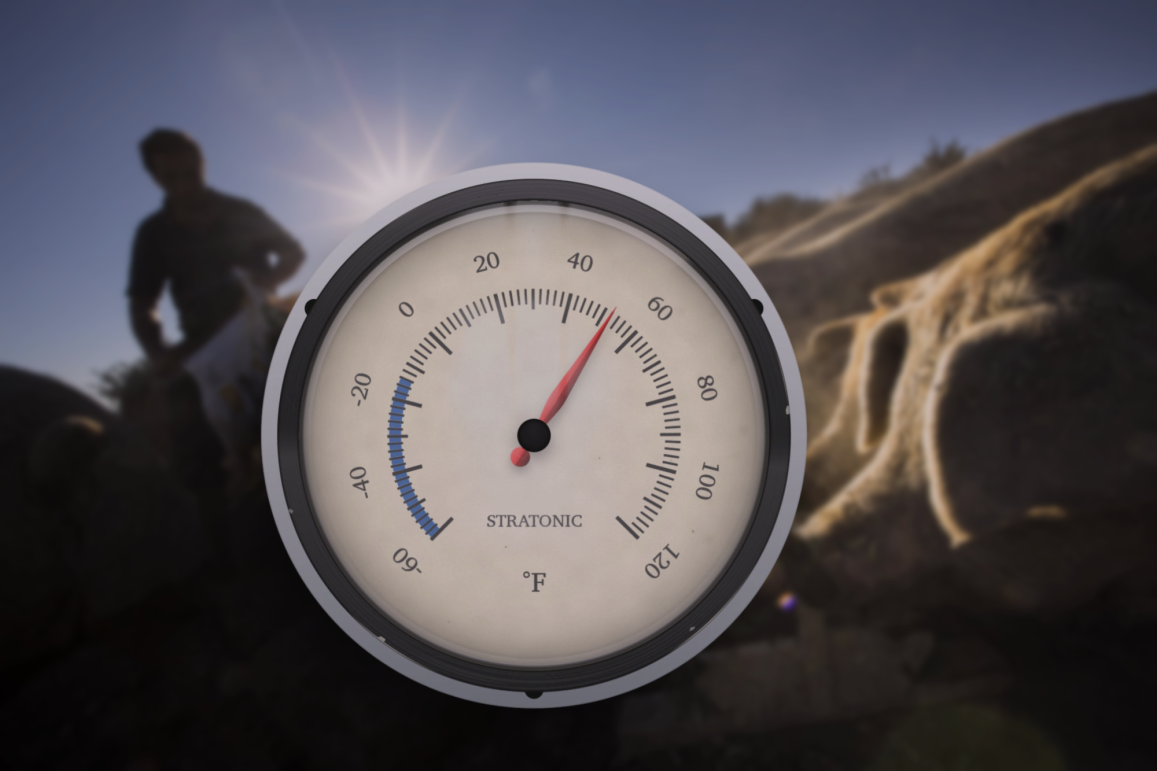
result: 52; °F
